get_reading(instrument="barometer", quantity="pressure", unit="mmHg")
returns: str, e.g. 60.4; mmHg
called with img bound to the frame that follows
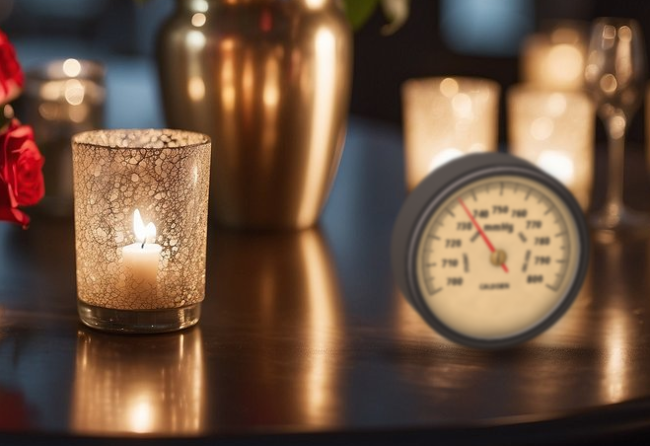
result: 735; mmHg
